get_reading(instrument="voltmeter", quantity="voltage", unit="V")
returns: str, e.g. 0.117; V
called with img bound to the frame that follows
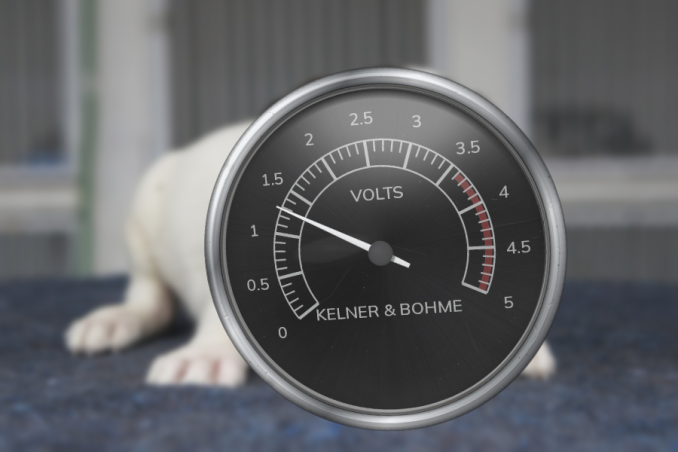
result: 1.3; V
